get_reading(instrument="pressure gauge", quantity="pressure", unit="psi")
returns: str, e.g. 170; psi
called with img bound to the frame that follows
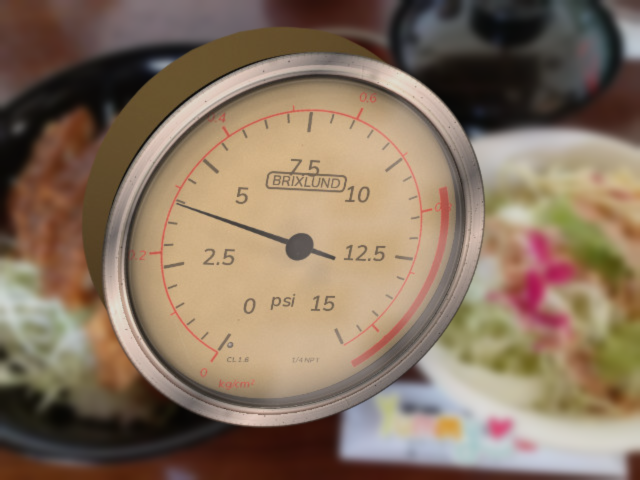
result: 4; psi
